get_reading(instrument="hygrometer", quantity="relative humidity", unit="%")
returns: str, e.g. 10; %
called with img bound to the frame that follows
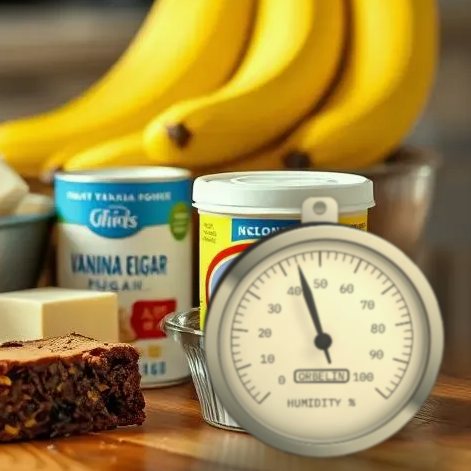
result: 44; %
